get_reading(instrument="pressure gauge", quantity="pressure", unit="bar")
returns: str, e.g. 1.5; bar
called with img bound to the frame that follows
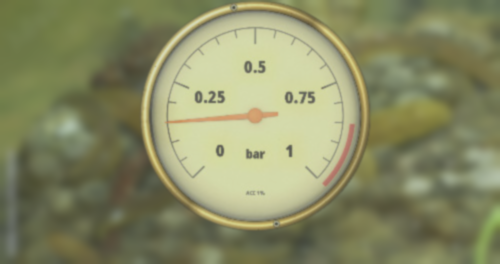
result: 0.15; bar
